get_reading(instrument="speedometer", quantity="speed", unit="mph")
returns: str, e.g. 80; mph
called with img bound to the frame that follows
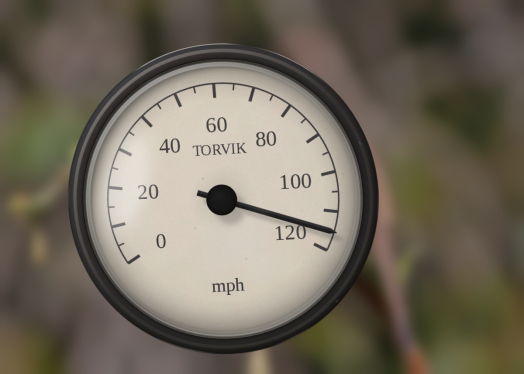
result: 115; mph
